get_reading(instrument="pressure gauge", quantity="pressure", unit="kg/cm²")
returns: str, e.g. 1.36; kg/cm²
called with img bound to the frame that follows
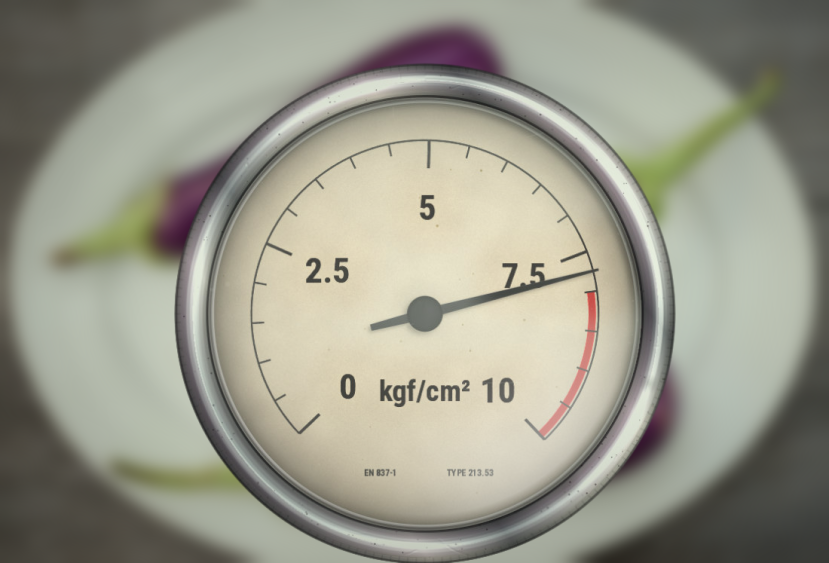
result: 7.75; kg/cm²
